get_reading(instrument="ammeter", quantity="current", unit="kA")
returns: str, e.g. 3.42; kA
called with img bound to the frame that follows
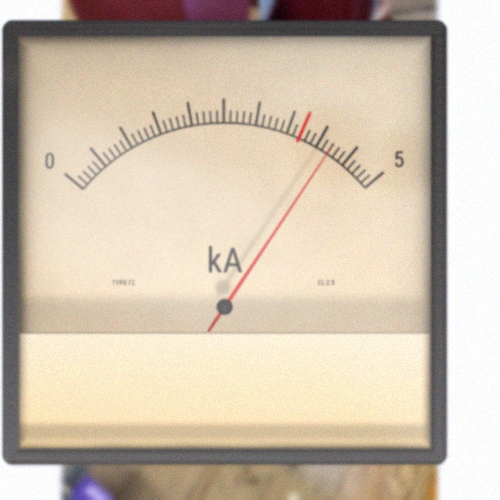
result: 4.2; kA
